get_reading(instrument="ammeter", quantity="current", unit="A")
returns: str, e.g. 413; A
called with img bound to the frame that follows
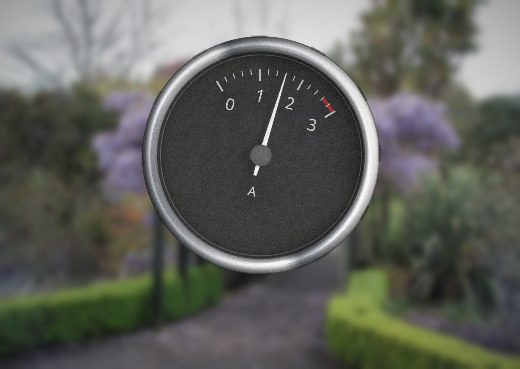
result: 1.6; A
